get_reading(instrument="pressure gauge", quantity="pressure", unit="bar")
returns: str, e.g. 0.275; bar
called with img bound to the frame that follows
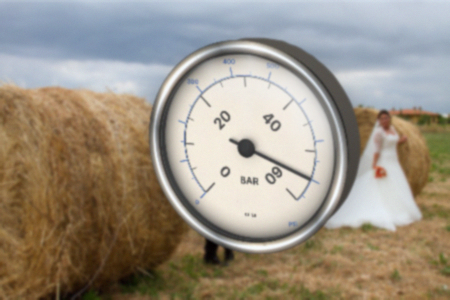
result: 55; bar
